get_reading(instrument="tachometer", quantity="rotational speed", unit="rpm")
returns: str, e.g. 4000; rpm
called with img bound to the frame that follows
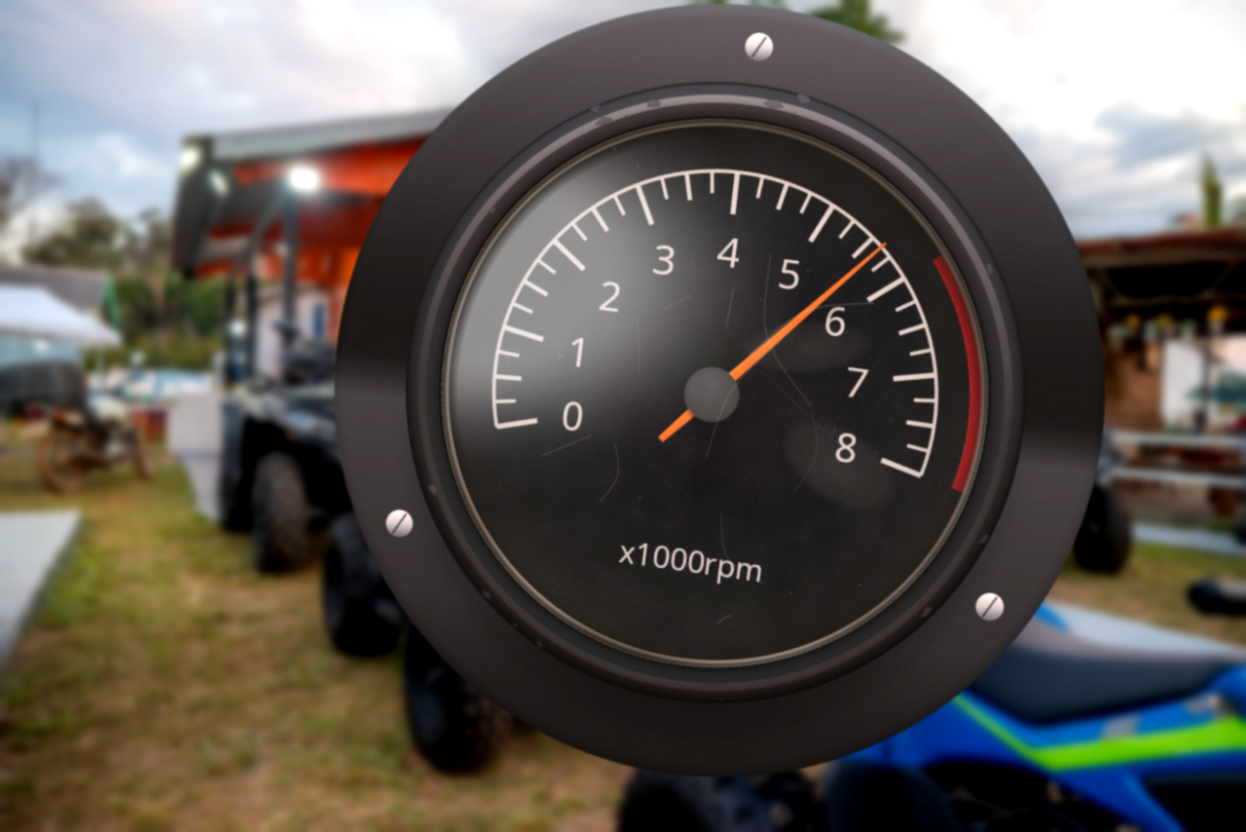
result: 5625; rpm
